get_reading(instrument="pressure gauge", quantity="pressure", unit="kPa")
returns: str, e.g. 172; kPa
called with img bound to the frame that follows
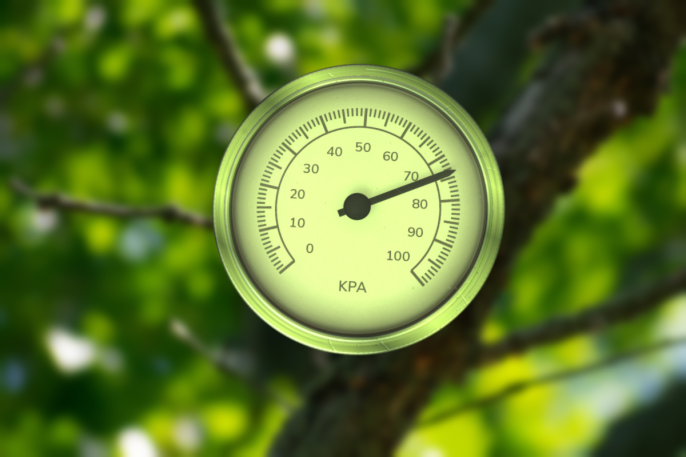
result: 74; kPa
